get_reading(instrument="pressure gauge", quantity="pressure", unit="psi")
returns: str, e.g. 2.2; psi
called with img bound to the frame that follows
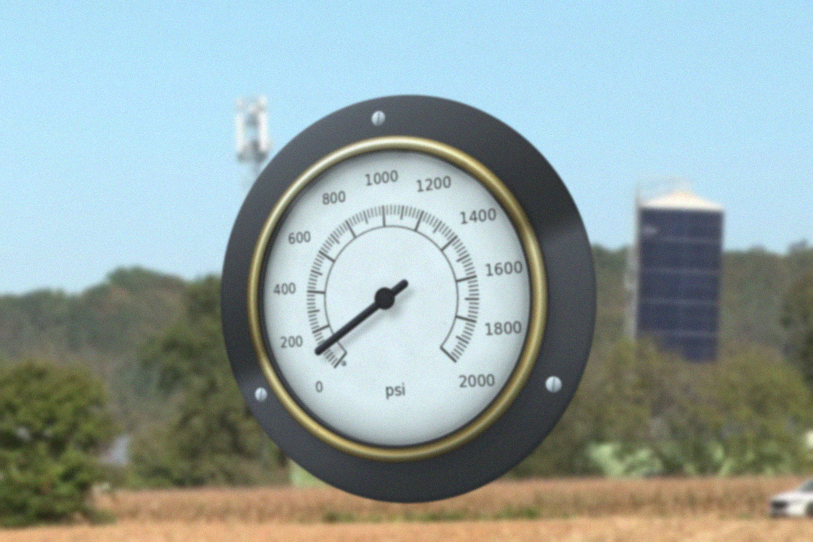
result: 100; psi
